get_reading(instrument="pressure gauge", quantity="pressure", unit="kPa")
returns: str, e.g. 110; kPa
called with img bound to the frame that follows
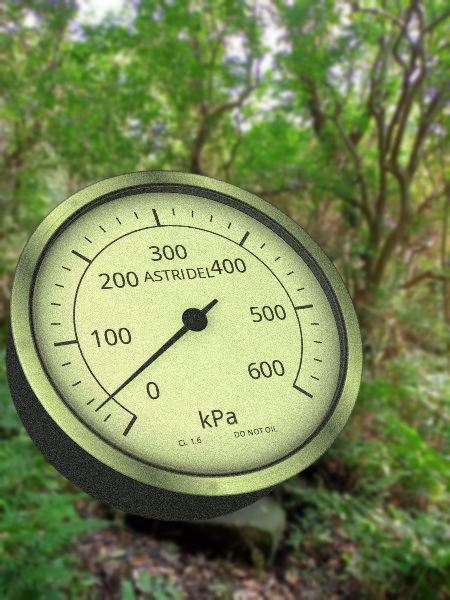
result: 30; kPa
